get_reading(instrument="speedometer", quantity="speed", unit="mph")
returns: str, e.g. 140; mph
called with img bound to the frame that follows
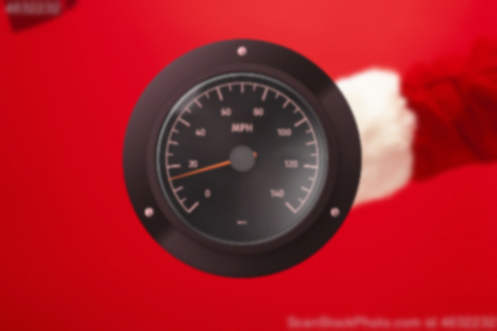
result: 15; mph
